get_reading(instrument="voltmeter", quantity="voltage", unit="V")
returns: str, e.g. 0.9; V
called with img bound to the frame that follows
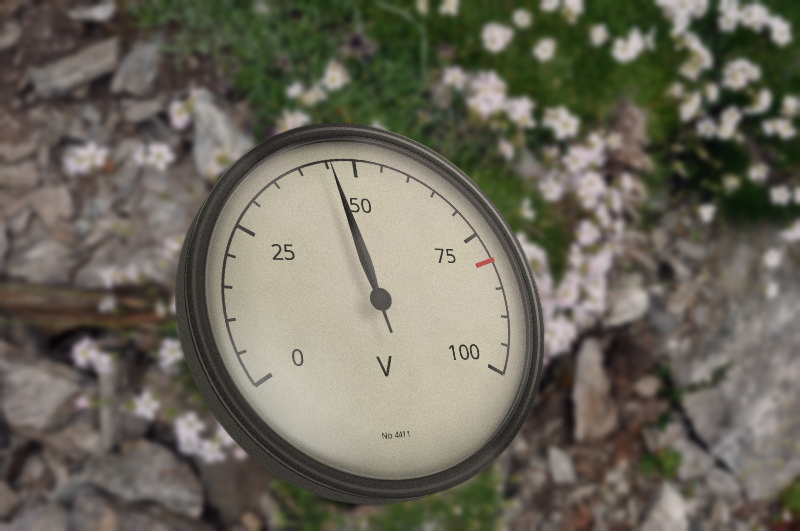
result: 45; V
